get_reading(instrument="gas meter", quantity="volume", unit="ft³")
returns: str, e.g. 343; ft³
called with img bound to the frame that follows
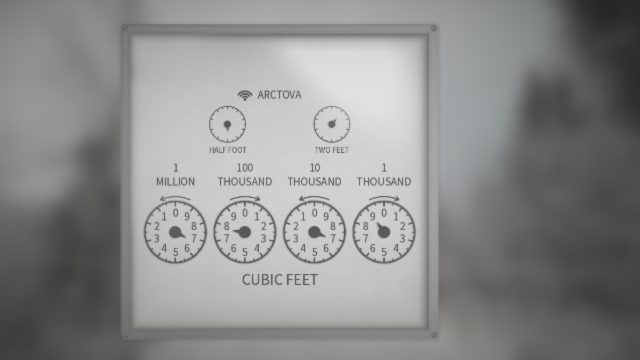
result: 676900; ft³
